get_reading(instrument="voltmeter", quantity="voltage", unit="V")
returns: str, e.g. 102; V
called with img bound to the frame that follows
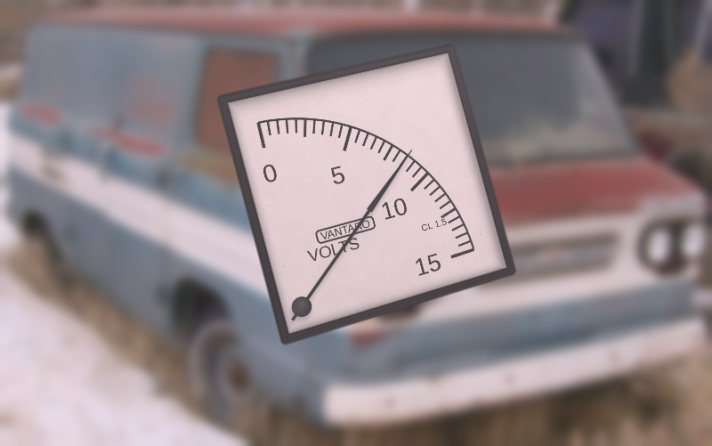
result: 8.5; V
